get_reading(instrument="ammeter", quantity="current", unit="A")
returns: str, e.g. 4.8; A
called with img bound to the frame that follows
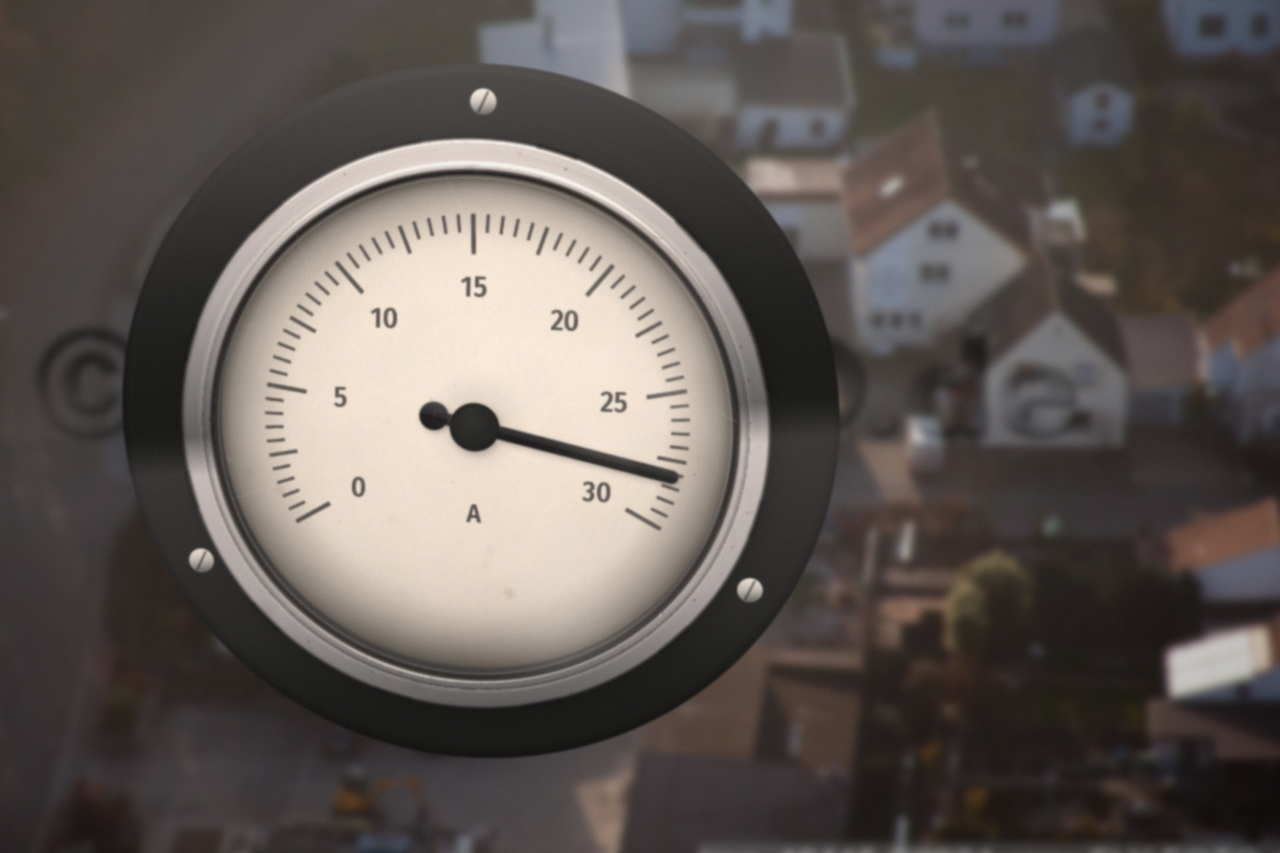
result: 28; A
